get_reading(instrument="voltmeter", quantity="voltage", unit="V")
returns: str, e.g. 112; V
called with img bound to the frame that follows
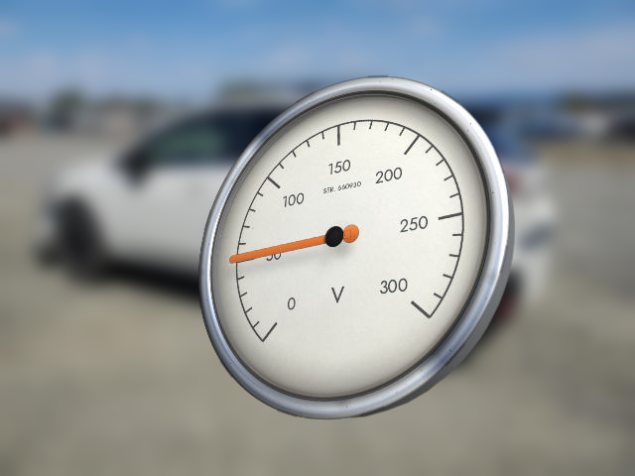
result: 50; V
